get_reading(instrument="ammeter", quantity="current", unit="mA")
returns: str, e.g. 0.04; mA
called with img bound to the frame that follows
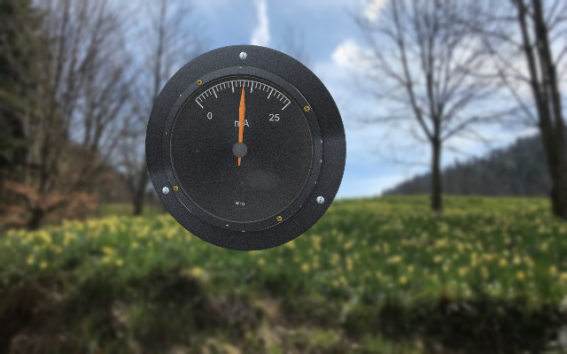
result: 13; mA
